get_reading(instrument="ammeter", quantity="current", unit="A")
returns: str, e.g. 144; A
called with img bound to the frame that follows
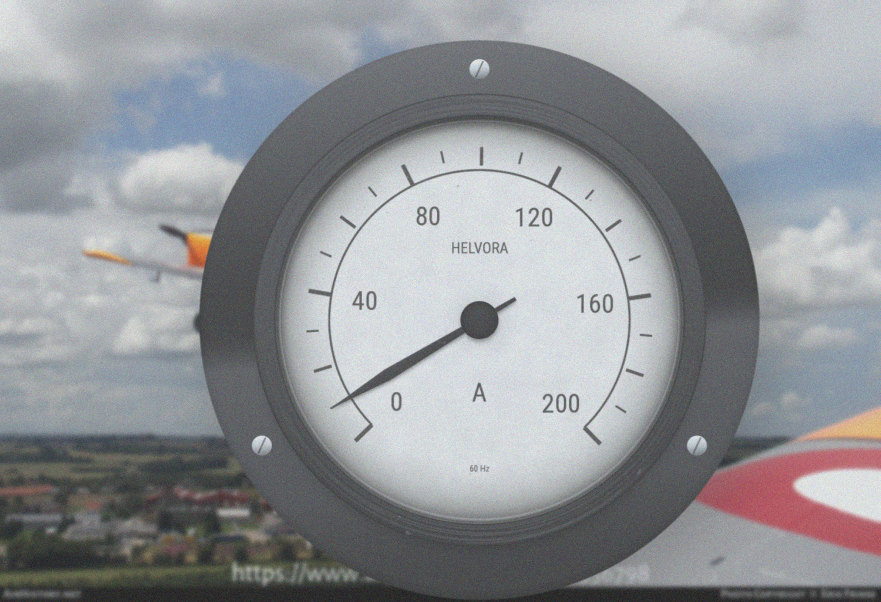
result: 10; A
